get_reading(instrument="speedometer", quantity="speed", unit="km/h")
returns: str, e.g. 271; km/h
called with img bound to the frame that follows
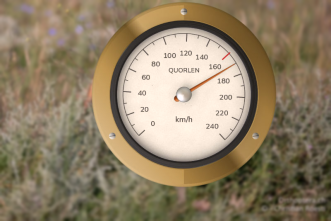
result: 170; km/h
